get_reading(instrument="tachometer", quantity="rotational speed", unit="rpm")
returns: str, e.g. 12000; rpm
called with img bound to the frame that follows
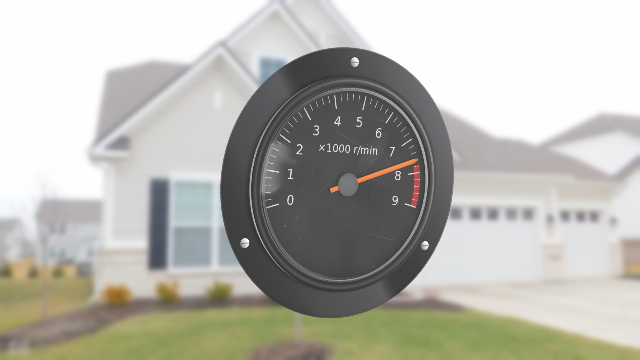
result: 7600; rpm
